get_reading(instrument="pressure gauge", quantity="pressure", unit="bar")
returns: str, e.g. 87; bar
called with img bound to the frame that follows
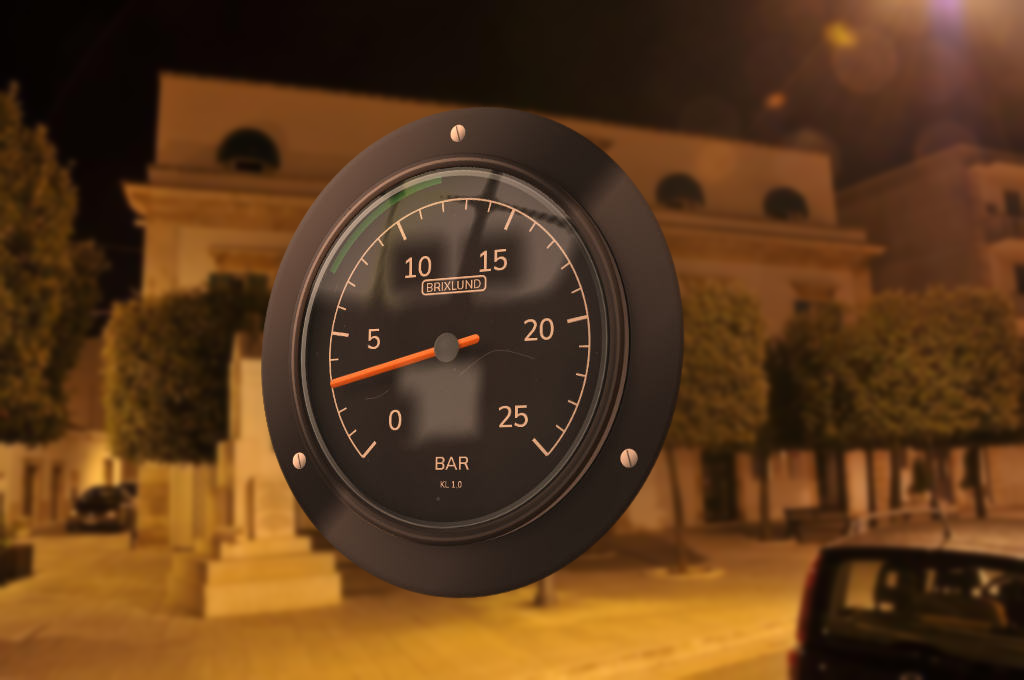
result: 3; bar
